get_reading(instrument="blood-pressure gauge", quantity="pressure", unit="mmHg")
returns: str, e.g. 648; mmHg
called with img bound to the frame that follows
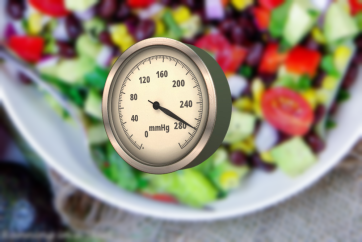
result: 270; mmHg
